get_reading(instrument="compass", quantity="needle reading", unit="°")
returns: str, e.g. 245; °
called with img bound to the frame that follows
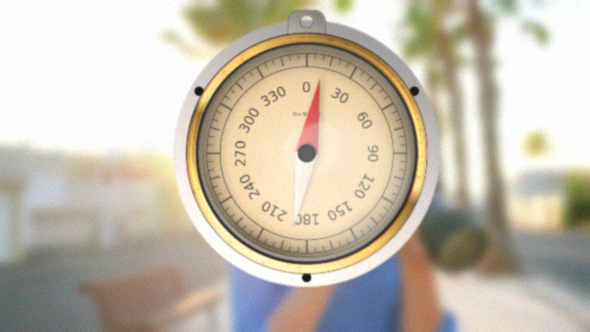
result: 10; °
